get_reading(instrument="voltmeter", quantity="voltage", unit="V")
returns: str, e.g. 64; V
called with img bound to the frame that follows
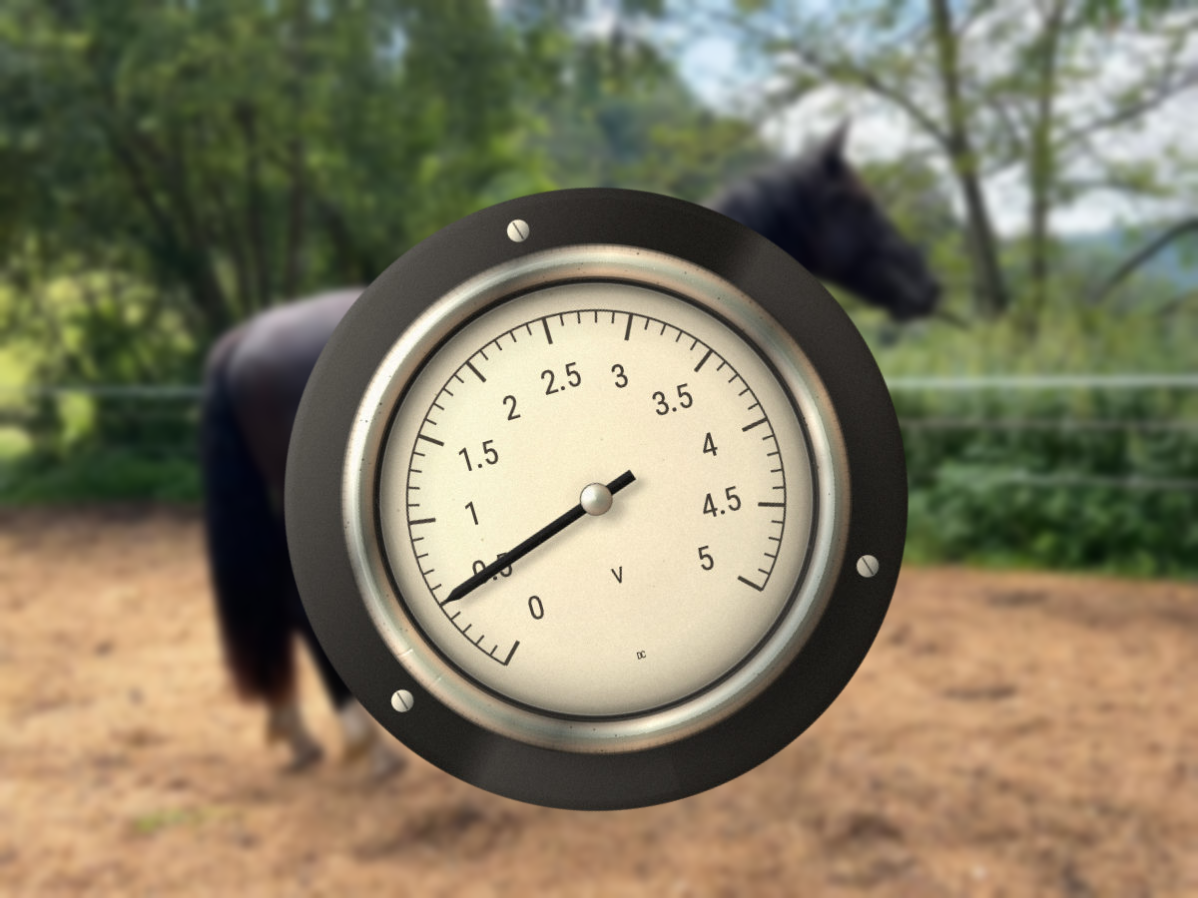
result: 0.5; V
